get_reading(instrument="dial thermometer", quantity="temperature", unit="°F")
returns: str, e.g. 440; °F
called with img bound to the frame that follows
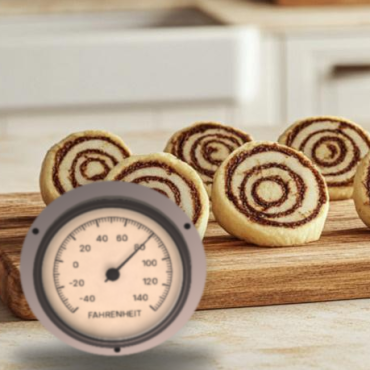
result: 80; °F
